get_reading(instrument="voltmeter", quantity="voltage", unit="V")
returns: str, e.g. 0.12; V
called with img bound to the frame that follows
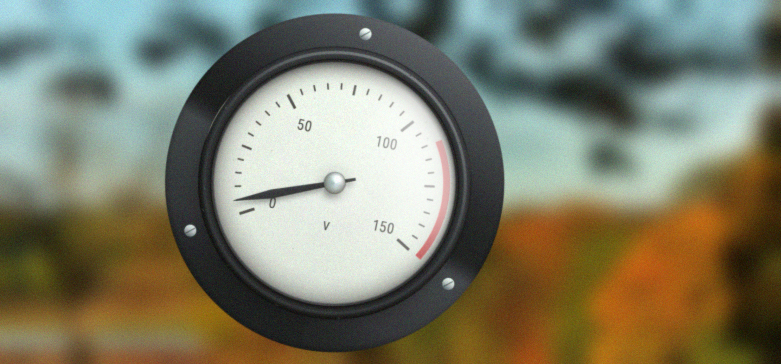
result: 5; V
